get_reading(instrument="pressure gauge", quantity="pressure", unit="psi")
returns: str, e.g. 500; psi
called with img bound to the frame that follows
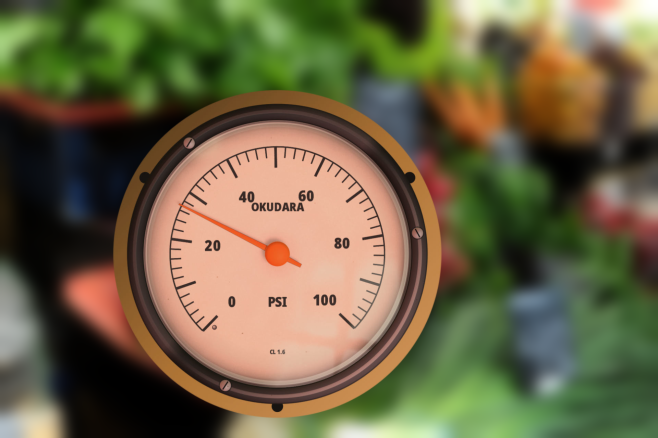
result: 27; psi
